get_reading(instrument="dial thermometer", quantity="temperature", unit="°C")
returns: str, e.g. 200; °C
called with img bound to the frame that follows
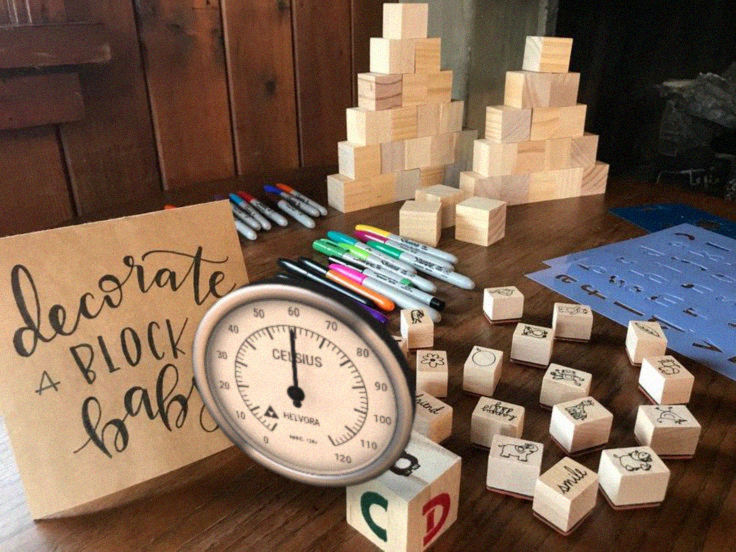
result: 60; °C
